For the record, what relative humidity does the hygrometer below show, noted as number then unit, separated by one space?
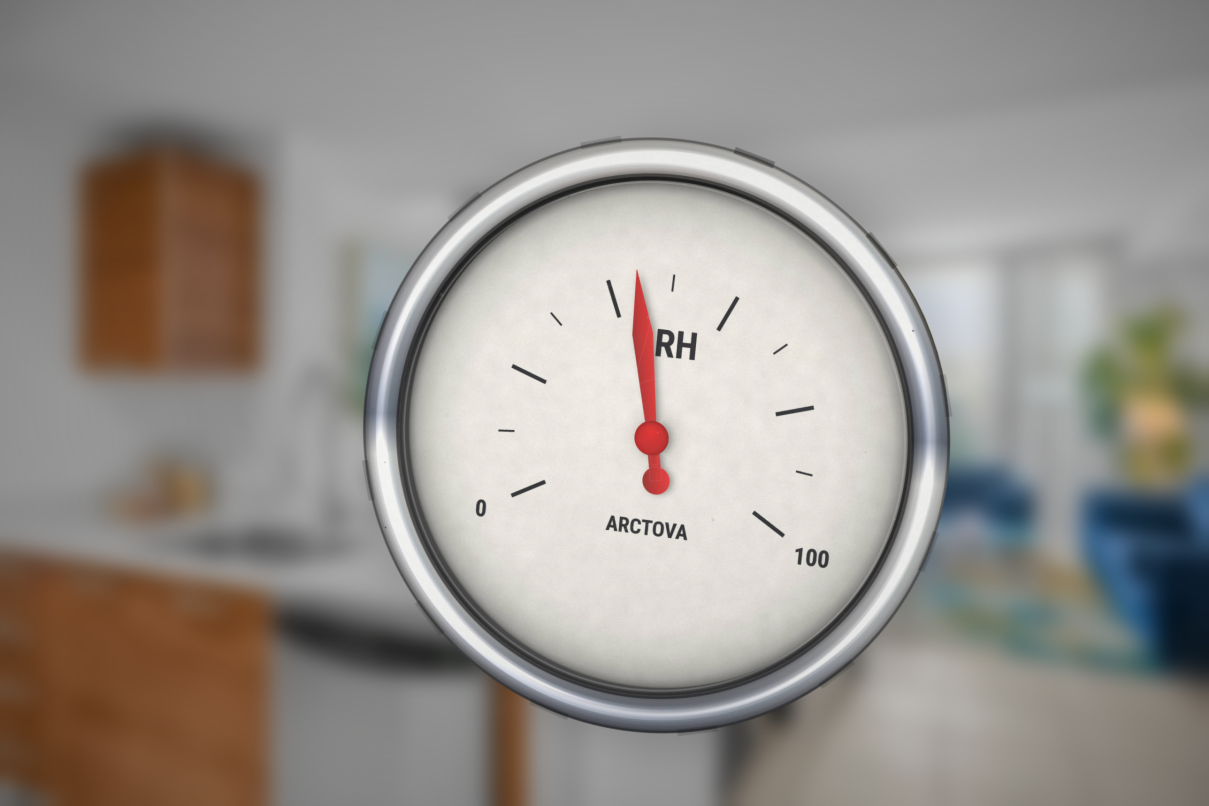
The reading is 45 %
